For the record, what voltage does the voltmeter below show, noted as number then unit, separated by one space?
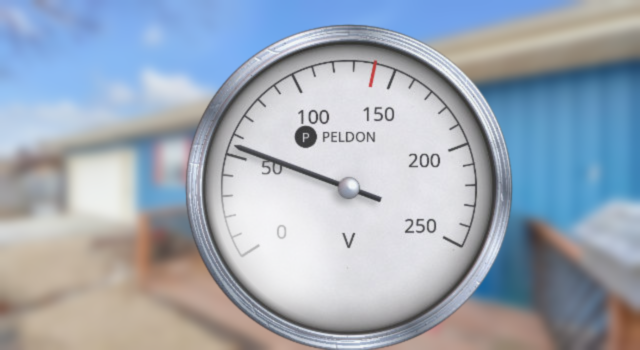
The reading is 55 V
